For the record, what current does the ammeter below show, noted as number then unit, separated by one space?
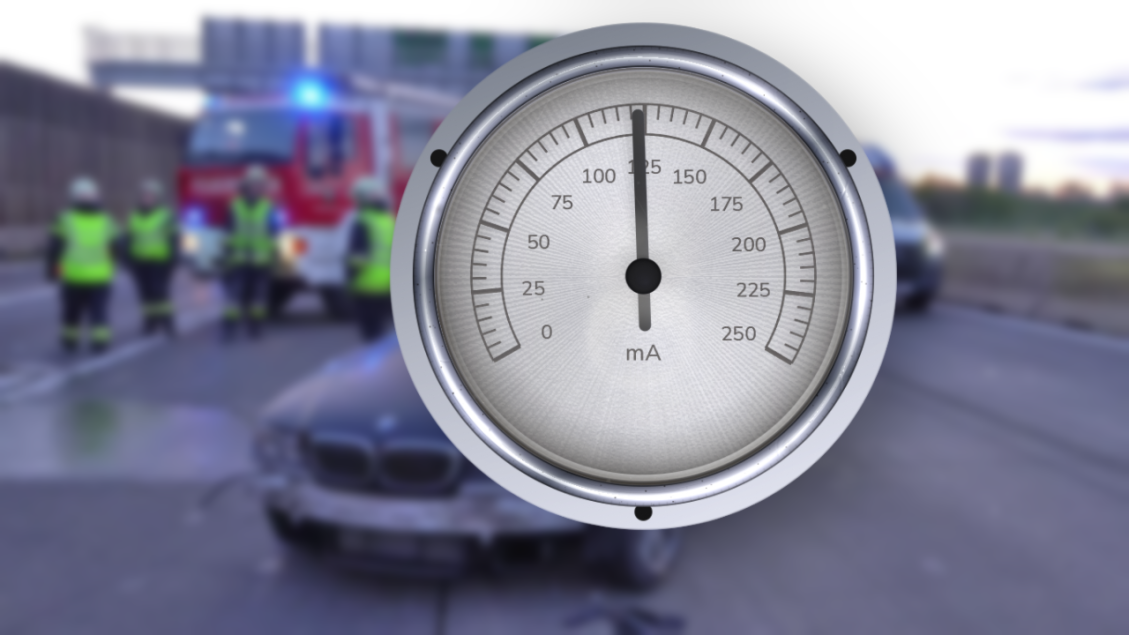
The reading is 122.5 mA
